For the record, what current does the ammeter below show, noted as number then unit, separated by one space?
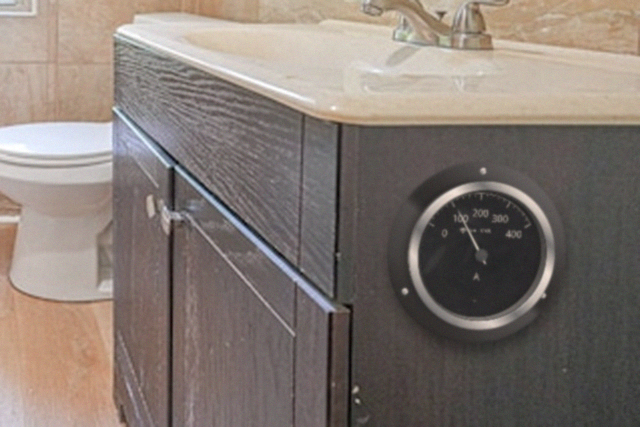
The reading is 100 A
